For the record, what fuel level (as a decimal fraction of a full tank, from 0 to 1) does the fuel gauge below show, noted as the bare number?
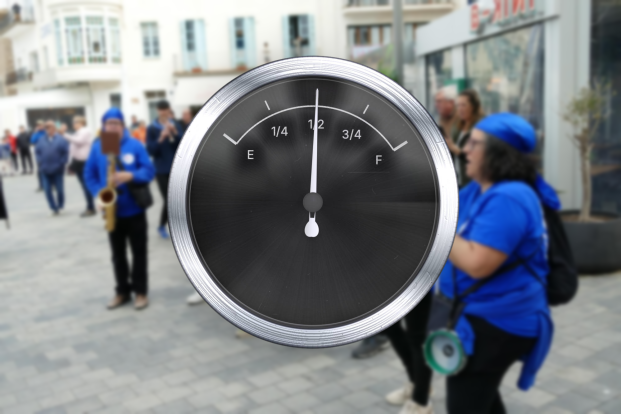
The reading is 0.5
